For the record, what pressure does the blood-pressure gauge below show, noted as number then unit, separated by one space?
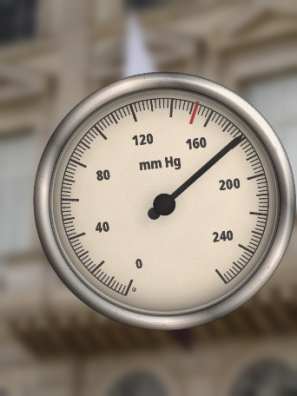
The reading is 178 mmHg
